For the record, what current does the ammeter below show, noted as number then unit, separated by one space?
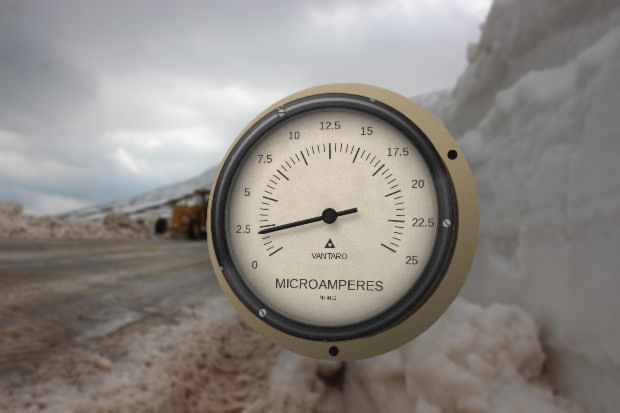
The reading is 2 µA
